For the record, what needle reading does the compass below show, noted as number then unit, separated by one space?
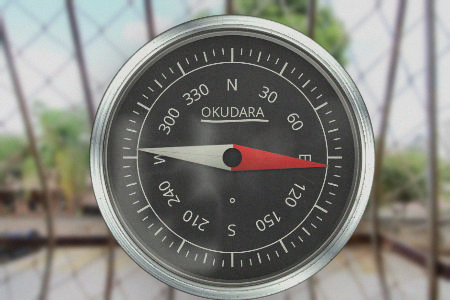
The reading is 95 °
